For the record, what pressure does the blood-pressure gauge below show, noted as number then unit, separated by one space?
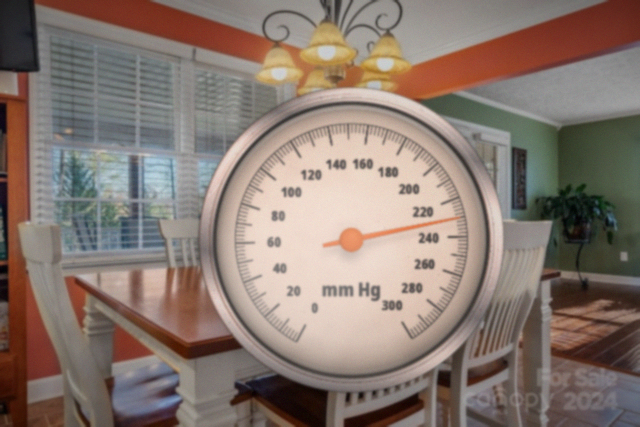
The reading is 230 mmHg
